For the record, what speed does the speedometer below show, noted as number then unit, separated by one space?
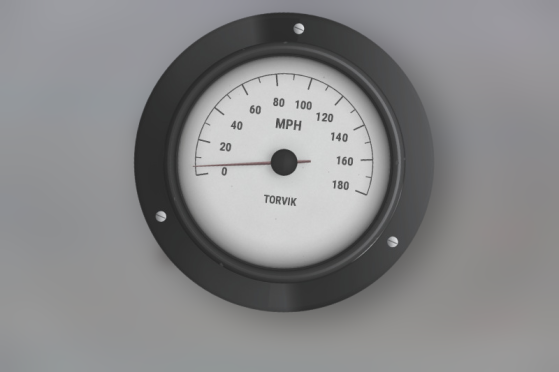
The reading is 5 mph
